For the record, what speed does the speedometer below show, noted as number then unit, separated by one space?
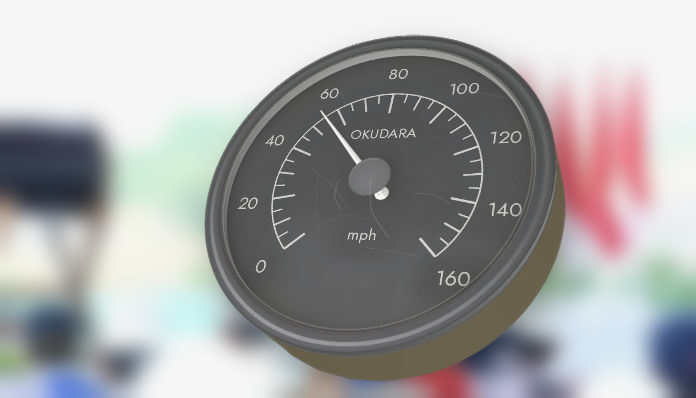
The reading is 55 mph
